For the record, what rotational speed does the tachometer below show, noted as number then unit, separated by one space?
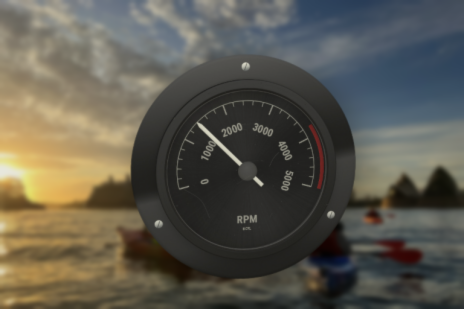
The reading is 1400 rpm
